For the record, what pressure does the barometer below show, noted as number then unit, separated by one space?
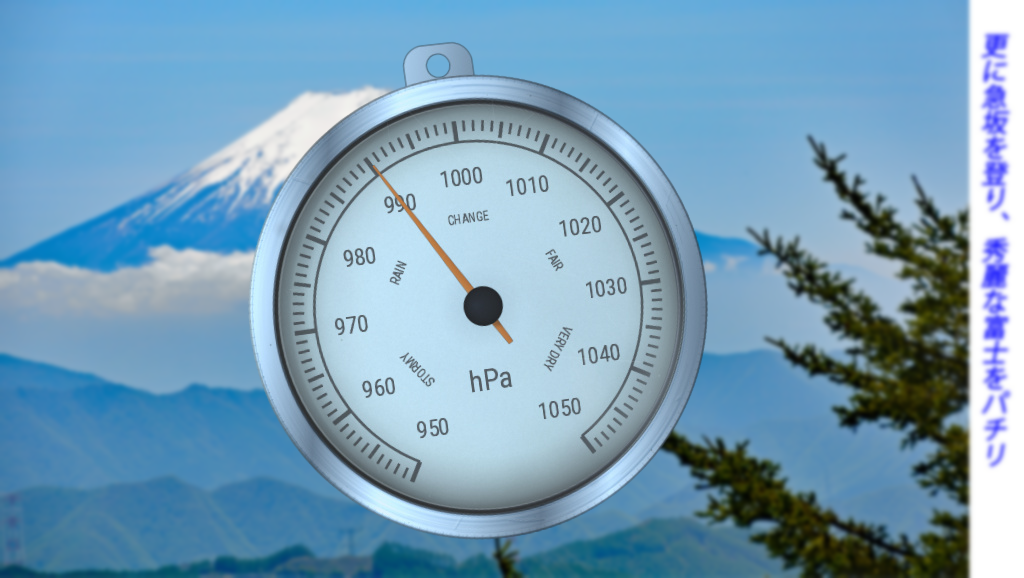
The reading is 990 hPa
